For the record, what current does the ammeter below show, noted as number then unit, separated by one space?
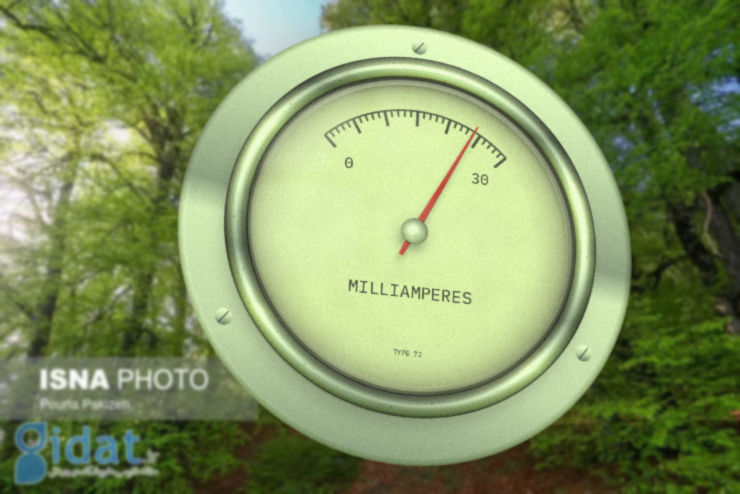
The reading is 24 mA
